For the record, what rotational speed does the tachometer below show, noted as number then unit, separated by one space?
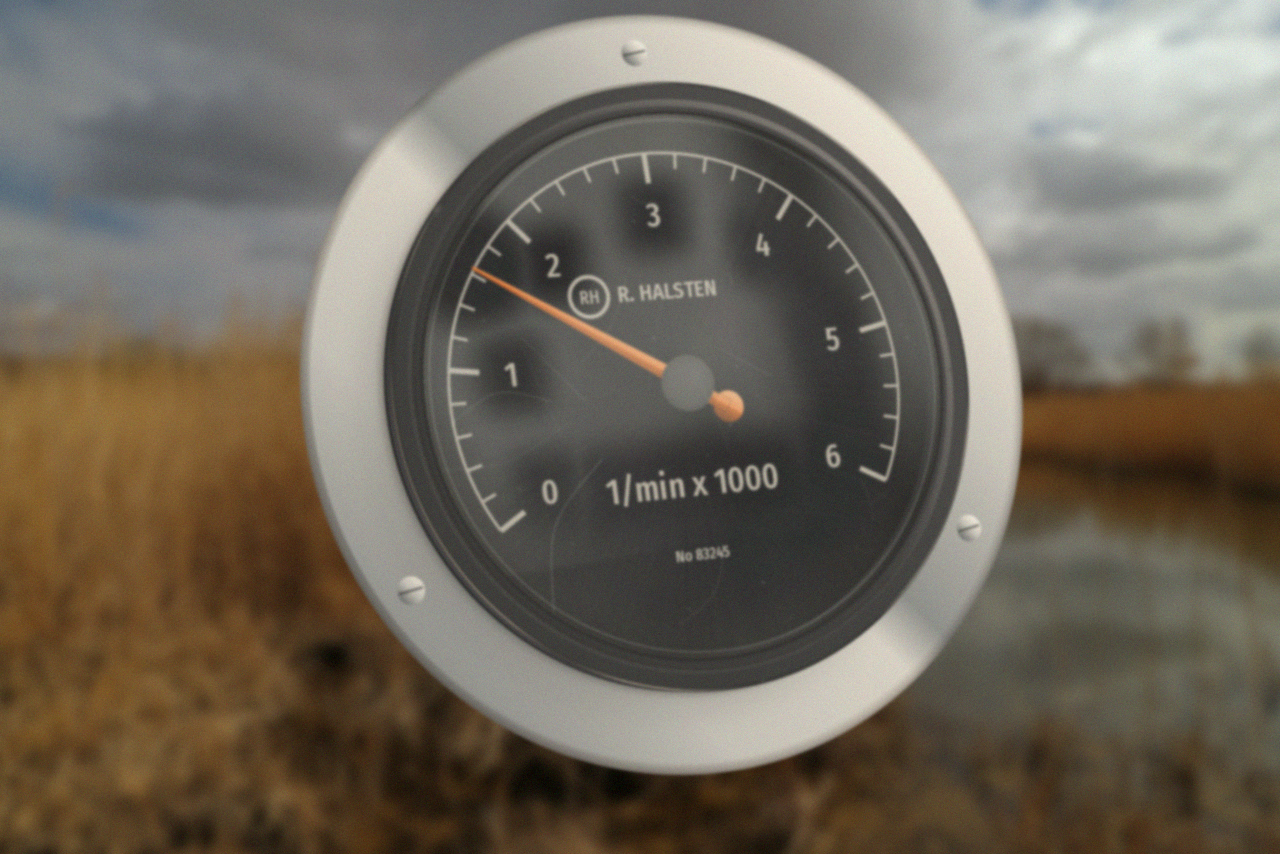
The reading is 1600 rpm
